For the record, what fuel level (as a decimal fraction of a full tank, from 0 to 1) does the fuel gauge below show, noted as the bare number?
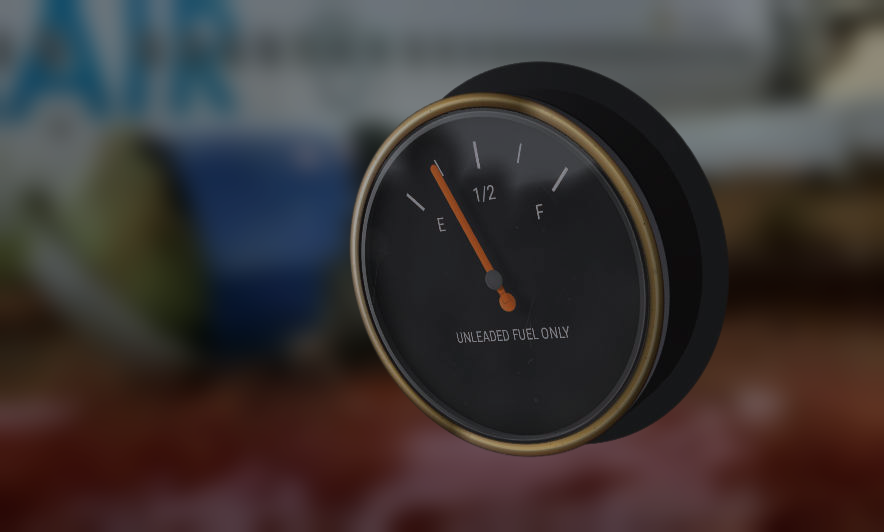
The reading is 0.25
